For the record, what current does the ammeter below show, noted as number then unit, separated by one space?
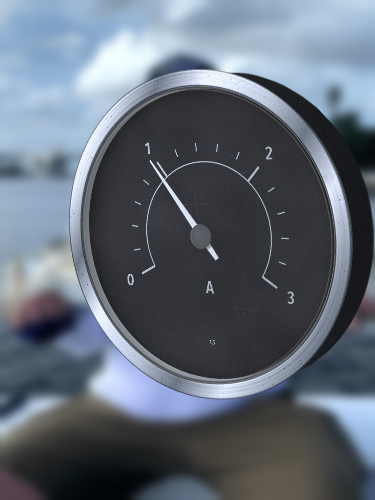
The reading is 1 A
